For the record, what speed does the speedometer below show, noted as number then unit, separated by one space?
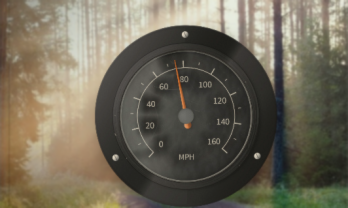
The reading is 75 mph
